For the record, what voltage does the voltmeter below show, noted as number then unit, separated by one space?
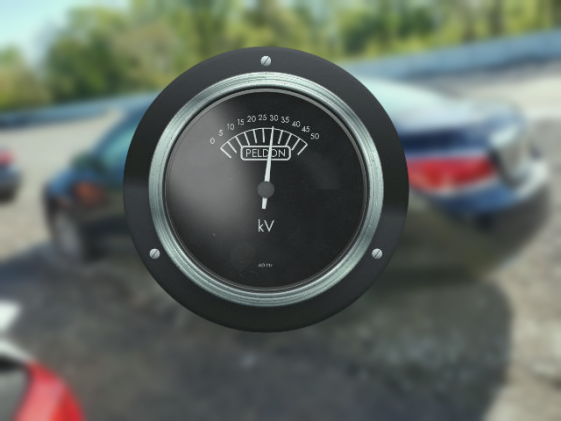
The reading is 30 kV
